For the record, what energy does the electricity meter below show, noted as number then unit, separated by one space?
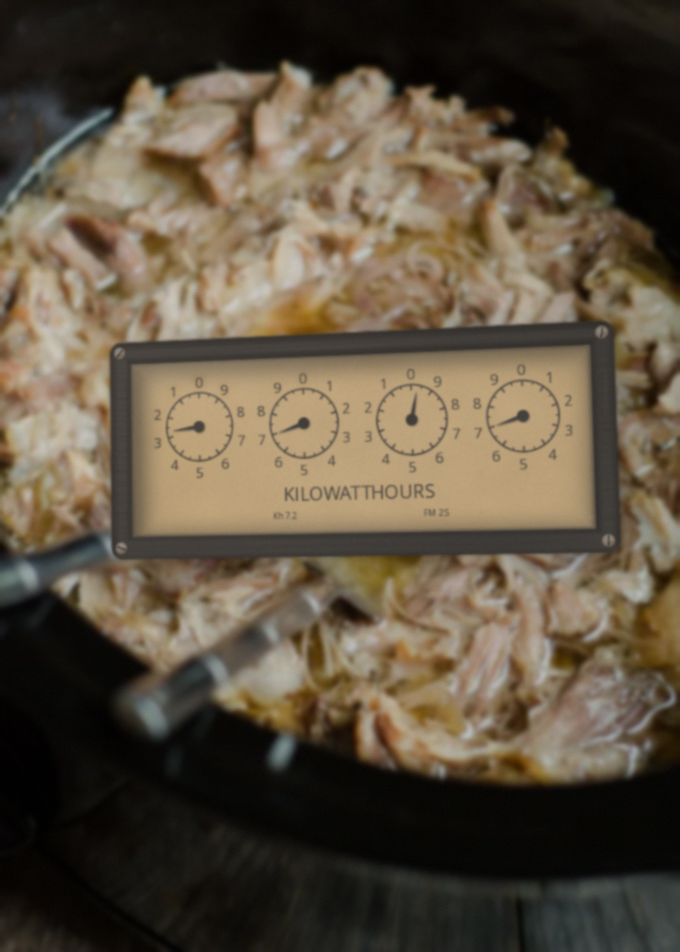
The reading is 2697 kWh
